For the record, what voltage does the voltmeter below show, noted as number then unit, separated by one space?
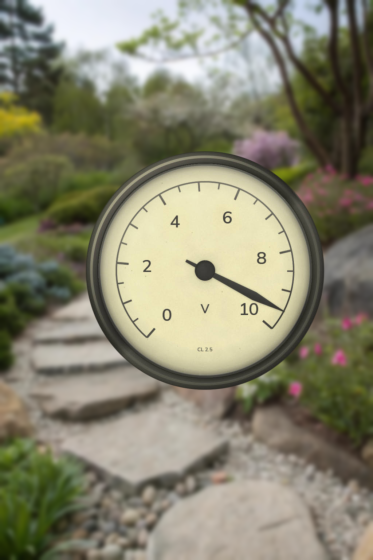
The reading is 9.5 V
